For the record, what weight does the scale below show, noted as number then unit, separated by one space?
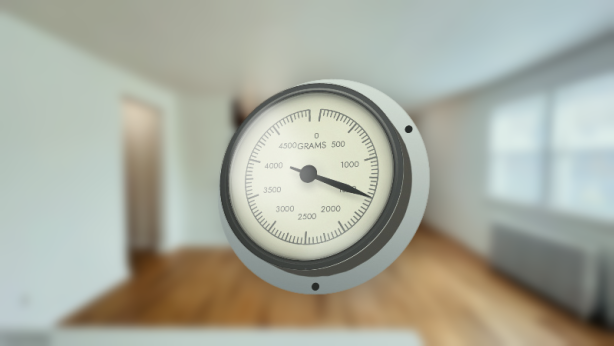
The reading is 1500 g
